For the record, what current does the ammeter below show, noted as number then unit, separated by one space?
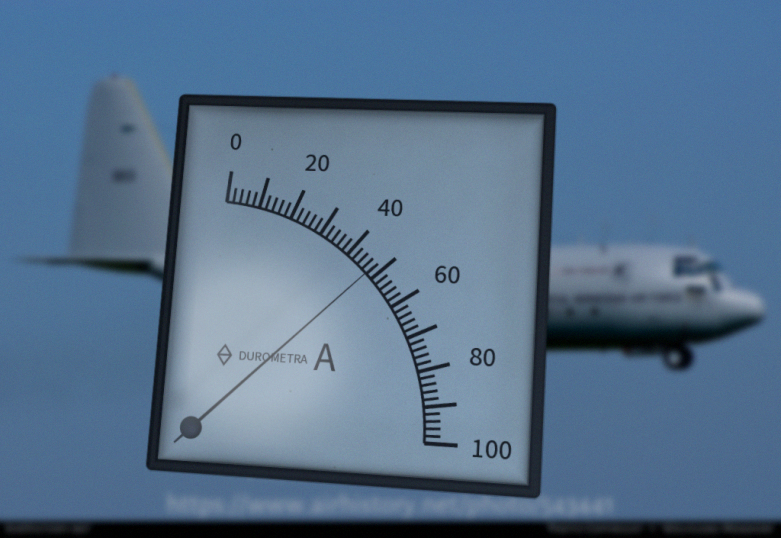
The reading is 48 A
